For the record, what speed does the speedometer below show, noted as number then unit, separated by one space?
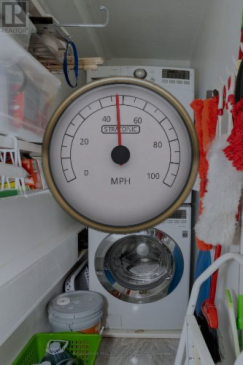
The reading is 47.5 mph
